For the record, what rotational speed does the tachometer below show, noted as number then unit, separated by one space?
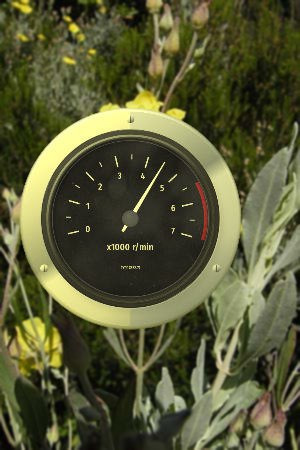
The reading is 4500 rpm
